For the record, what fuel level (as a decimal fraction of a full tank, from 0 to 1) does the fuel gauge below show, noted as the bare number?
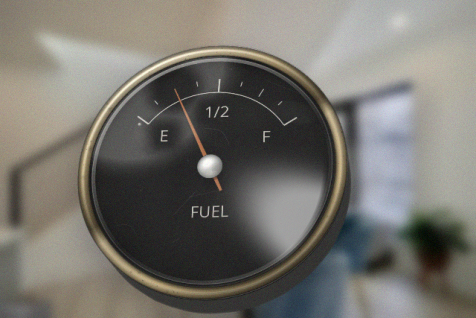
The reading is 0.25
